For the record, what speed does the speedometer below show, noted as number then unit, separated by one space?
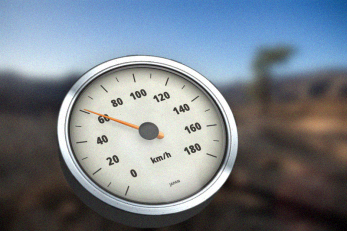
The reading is 60 km/h
